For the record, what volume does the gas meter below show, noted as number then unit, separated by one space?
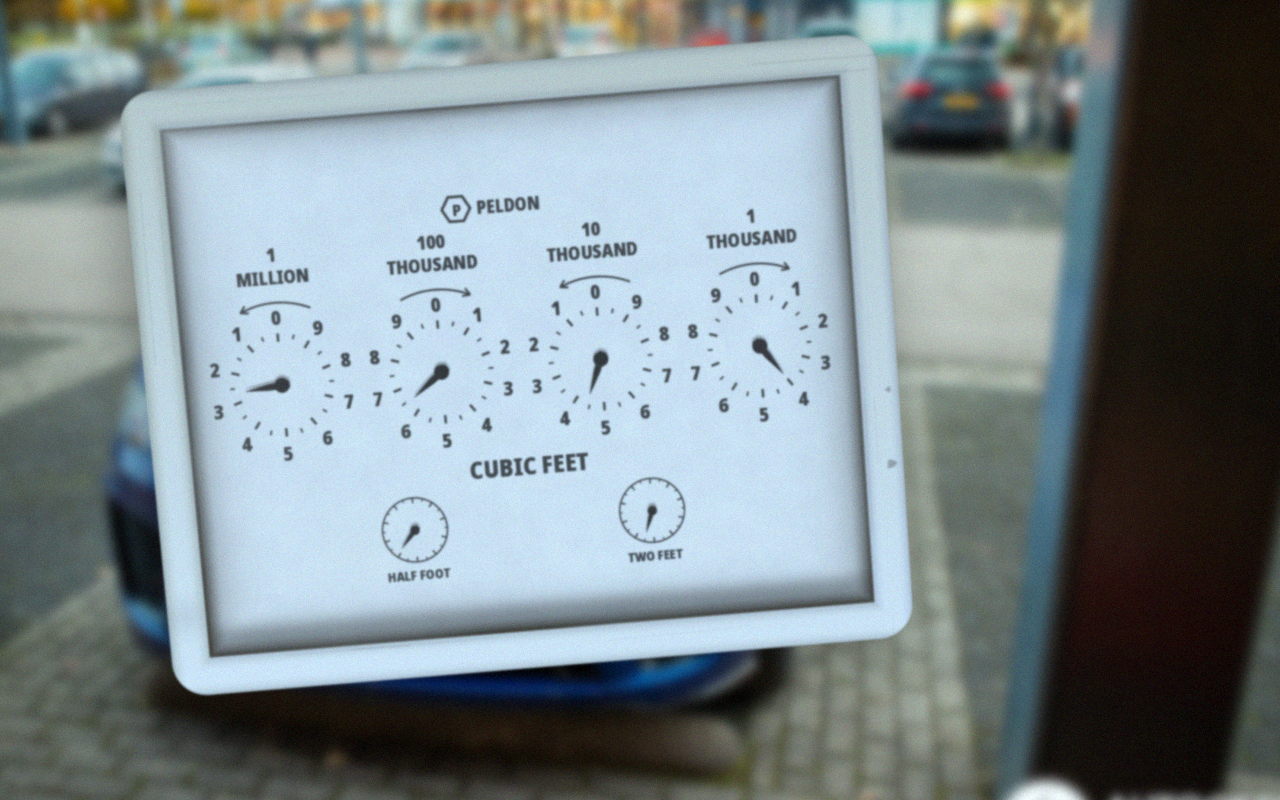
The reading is 264400 ft³
